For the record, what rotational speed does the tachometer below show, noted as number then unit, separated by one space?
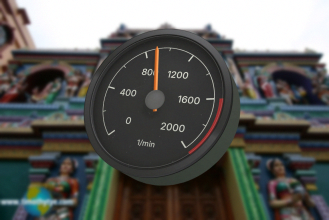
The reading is 900 rpm
